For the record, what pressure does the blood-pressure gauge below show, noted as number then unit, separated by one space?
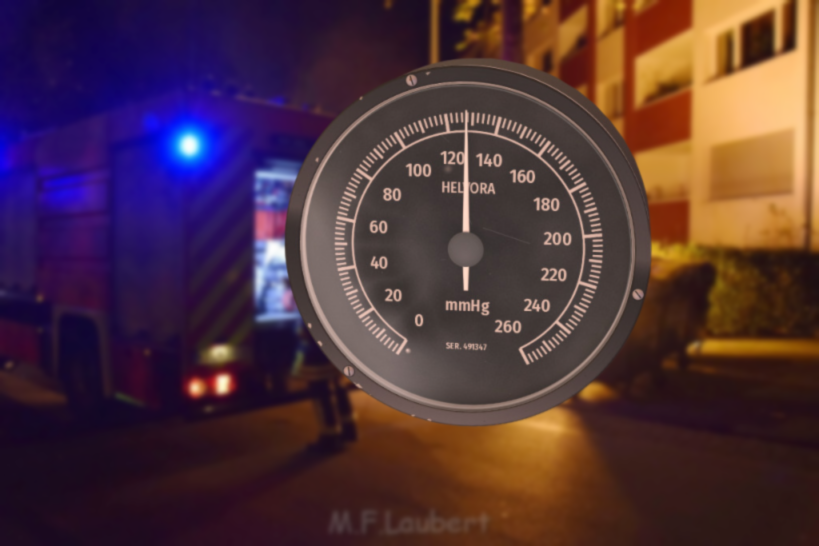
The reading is 128 mmHg
